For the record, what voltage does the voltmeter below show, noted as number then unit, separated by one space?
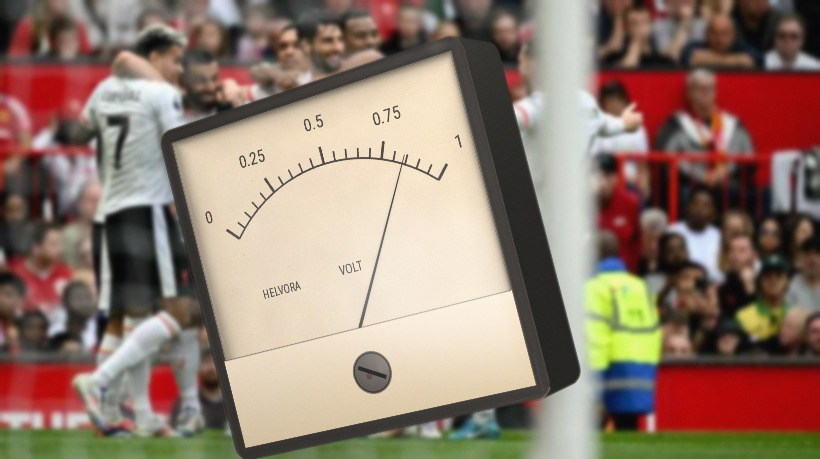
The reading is 0.85 V
